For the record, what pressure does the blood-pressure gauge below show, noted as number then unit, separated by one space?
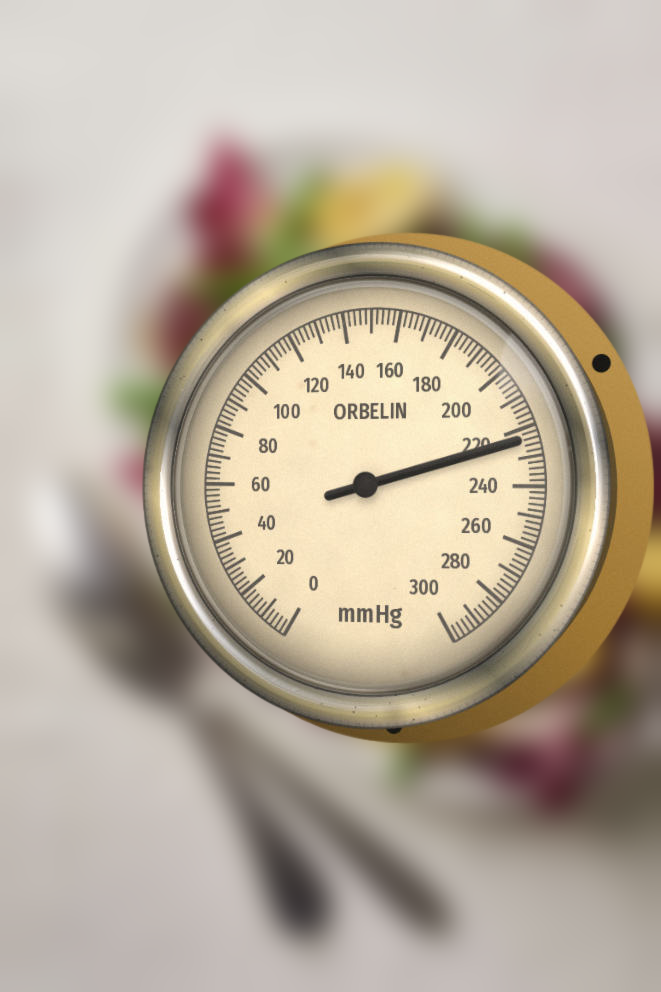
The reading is 224 mmHg
